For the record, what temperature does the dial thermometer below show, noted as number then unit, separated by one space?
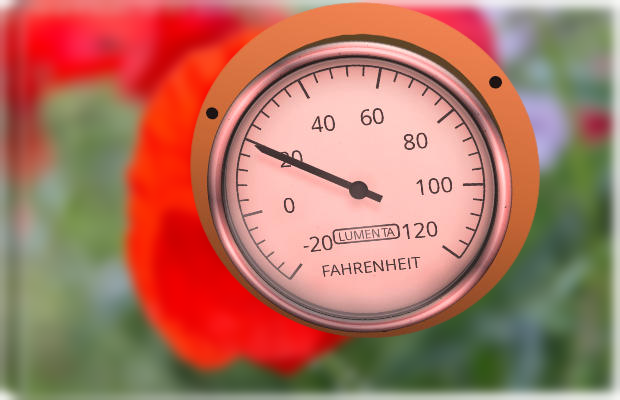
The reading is 20 °F
